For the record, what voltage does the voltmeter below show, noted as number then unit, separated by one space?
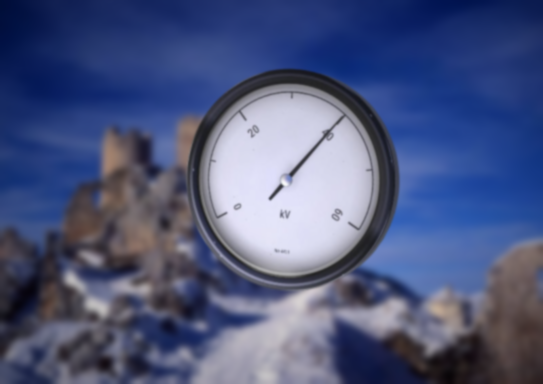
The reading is 40 kV
